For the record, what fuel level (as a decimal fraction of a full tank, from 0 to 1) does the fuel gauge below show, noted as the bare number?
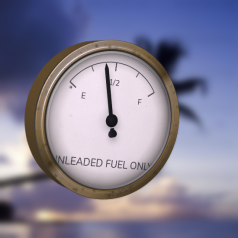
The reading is 0.375
